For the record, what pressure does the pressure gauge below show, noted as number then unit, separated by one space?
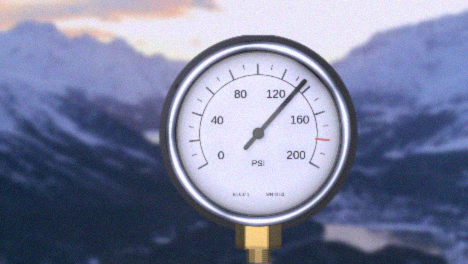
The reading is 135 psi
